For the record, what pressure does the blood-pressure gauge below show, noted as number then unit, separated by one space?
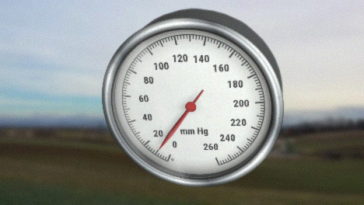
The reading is 10 mmHg
